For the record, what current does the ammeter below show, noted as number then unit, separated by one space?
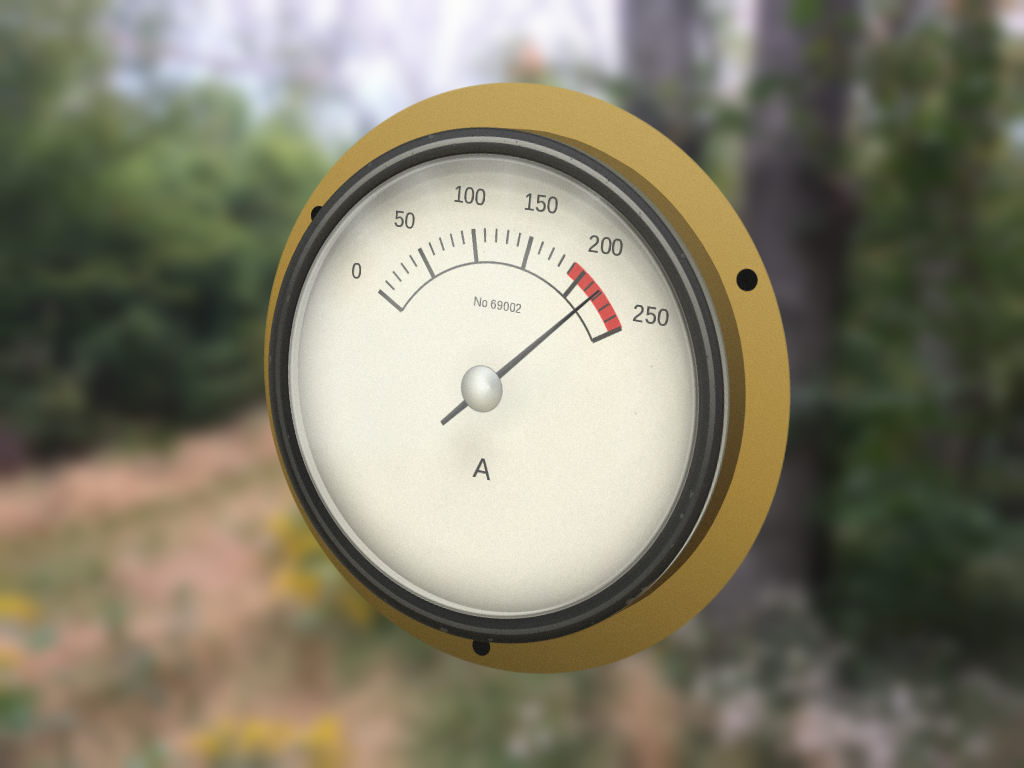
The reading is 220 A
